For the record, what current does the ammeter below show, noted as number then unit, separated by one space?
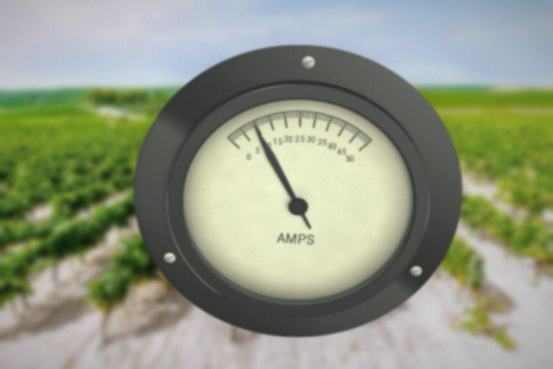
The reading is 10 A
